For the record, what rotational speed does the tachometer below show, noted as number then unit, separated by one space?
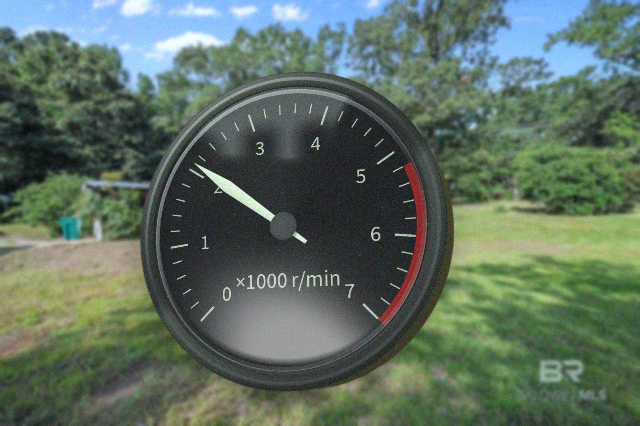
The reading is 2100 rpm
